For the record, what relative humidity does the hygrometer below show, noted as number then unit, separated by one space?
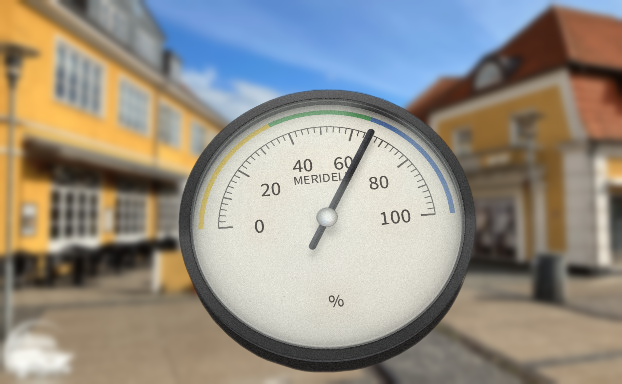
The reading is 66 %
